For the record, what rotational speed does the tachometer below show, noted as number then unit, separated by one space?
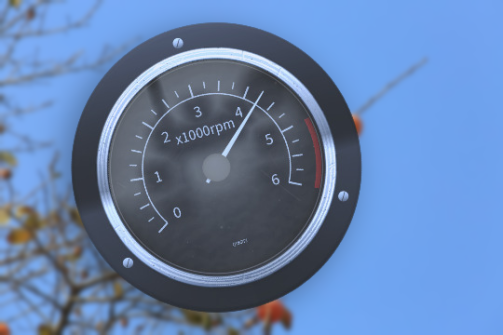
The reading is 4250 rpm
